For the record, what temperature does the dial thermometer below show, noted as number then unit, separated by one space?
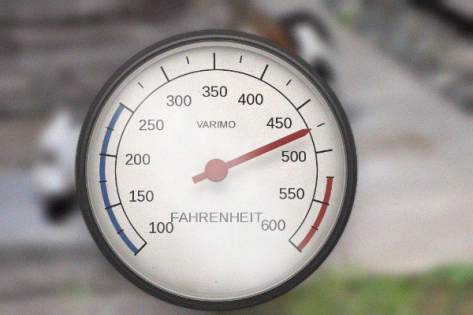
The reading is 475 °F
